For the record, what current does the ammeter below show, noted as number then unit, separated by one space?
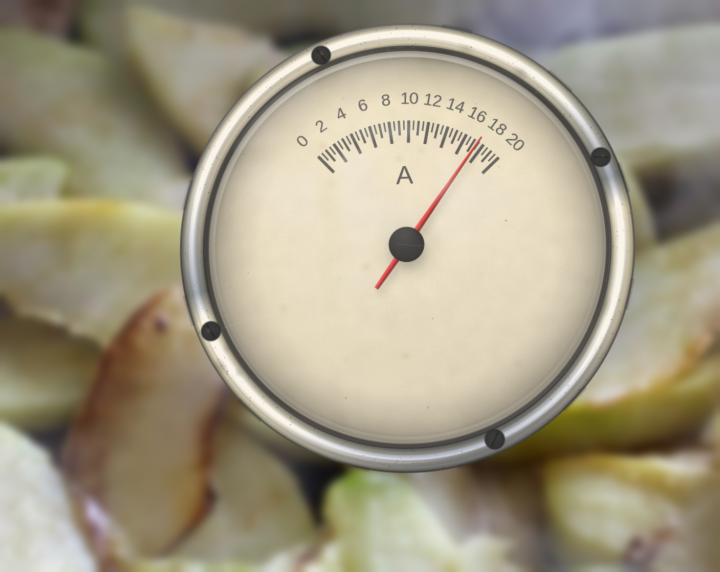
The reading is 17.5 A
